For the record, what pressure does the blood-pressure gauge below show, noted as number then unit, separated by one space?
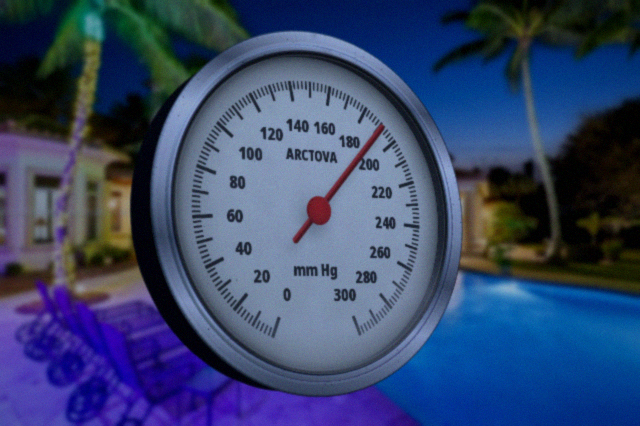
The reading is 190 mmHg
